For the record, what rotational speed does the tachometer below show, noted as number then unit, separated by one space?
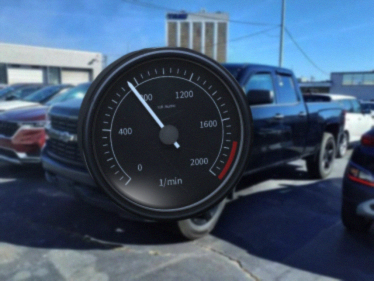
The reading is 750 rpm
